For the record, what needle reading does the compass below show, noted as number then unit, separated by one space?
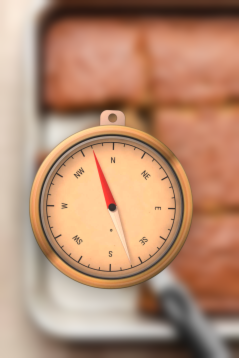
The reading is 340 °
